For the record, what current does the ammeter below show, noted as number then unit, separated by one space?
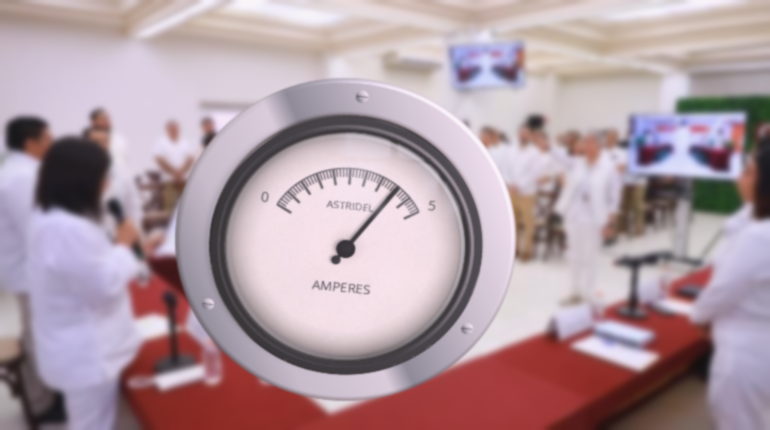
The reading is 4 A
